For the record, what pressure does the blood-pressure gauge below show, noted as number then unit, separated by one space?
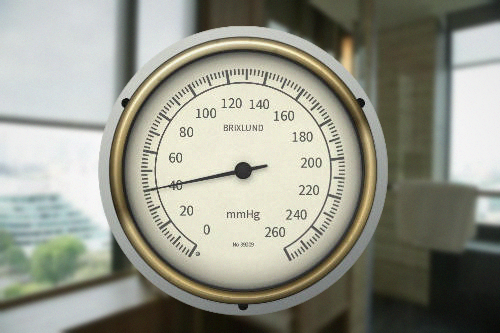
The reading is 40 mmHg
